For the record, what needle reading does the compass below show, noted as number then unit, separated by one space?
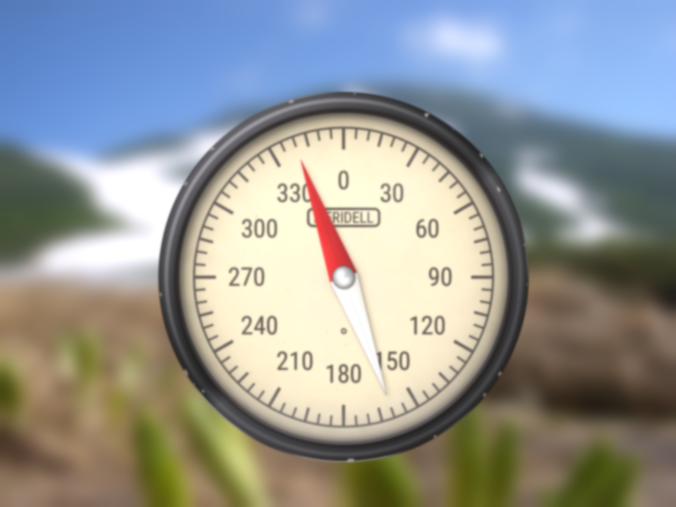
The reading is 340 °
